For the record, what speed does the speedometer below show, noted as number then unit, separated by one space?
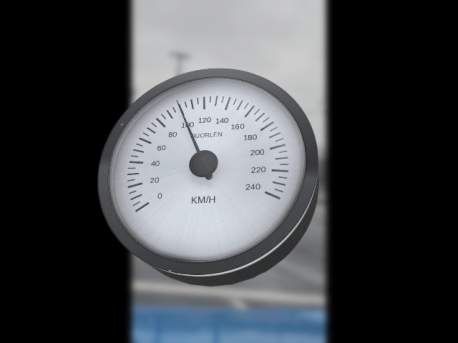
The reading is 100 km/h
